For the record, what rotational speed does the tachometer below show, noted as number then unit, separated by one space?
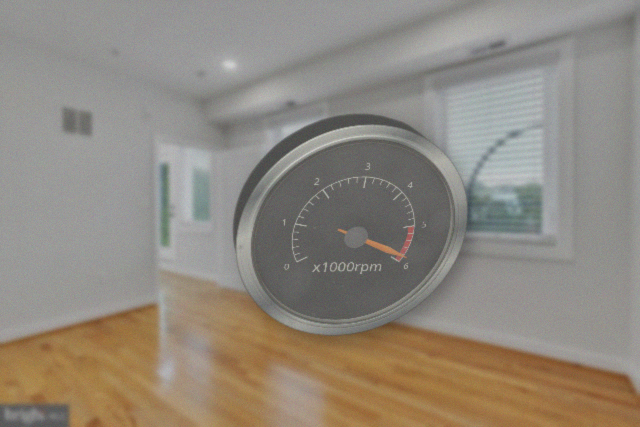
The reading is 5800 rpm
